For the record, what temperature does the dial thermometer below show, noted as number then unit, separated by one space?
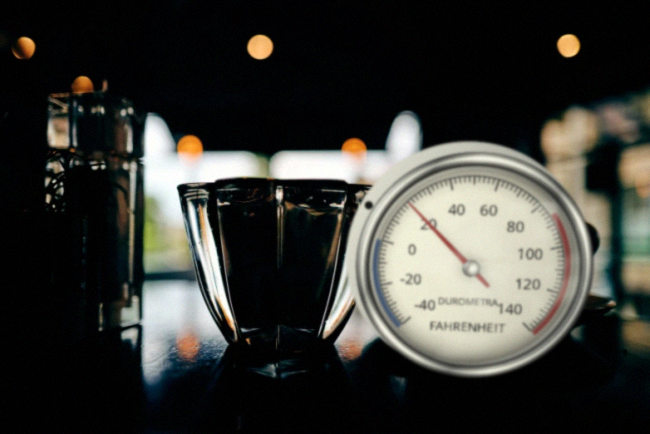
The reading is 20 °F
